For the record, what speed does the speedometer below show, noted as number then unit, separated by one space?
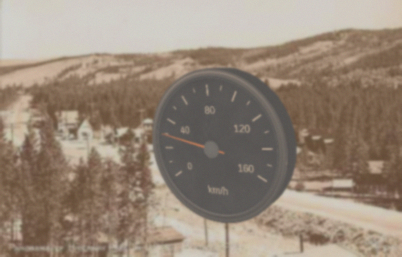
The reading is 30 km/h
